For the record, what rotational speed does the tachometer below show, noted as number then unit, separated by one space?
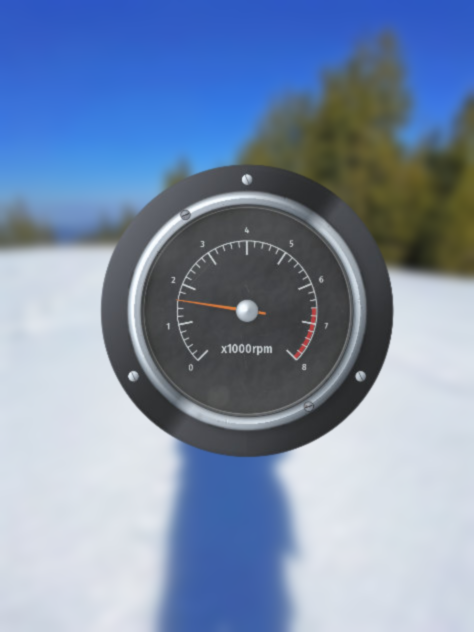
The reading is 1600 rpm
